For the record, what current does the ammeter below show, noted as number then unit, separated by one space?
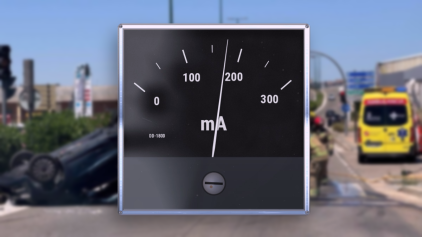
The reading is 175 mA
